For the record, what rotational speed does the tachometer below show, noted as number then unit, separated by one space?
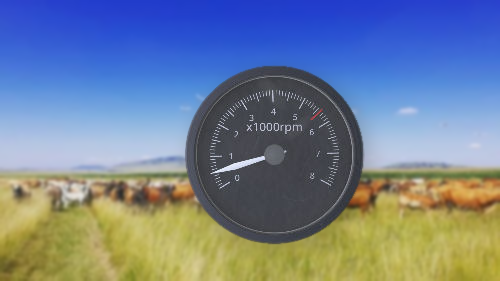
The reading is 500 rpm
